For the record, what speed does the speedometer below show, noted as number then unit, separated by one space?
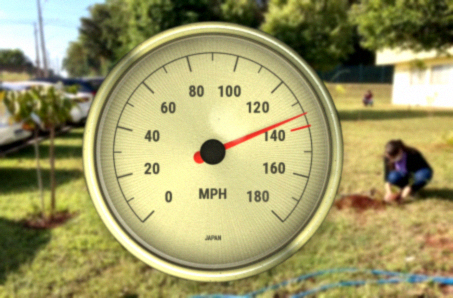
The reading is 135 mph
